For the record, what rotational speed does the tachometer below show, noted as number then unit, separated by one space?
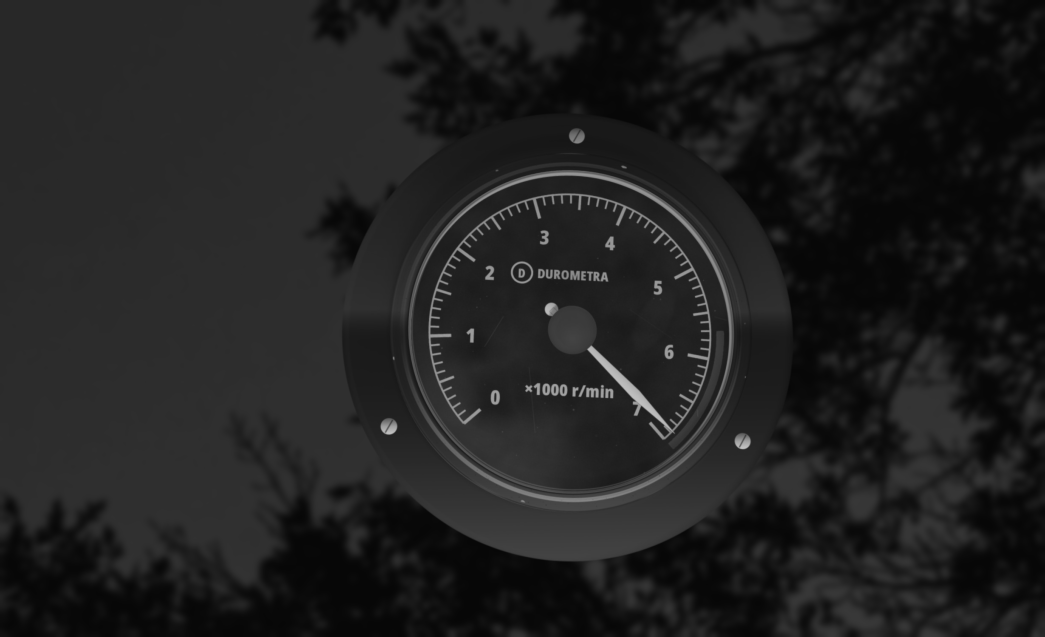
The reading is 6900 rpm
